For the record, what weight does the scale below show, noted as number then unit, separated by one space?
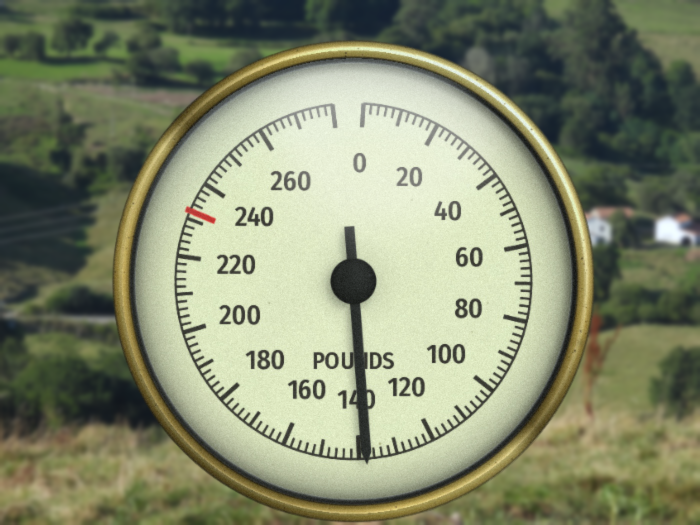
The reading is 138 lb
